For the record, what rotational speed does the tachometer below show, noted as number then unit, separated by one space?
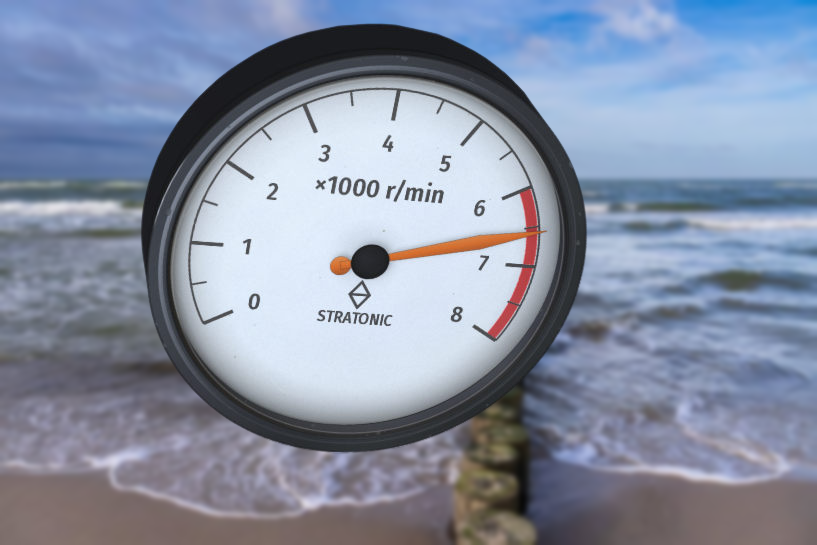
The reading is 6500 rpm
